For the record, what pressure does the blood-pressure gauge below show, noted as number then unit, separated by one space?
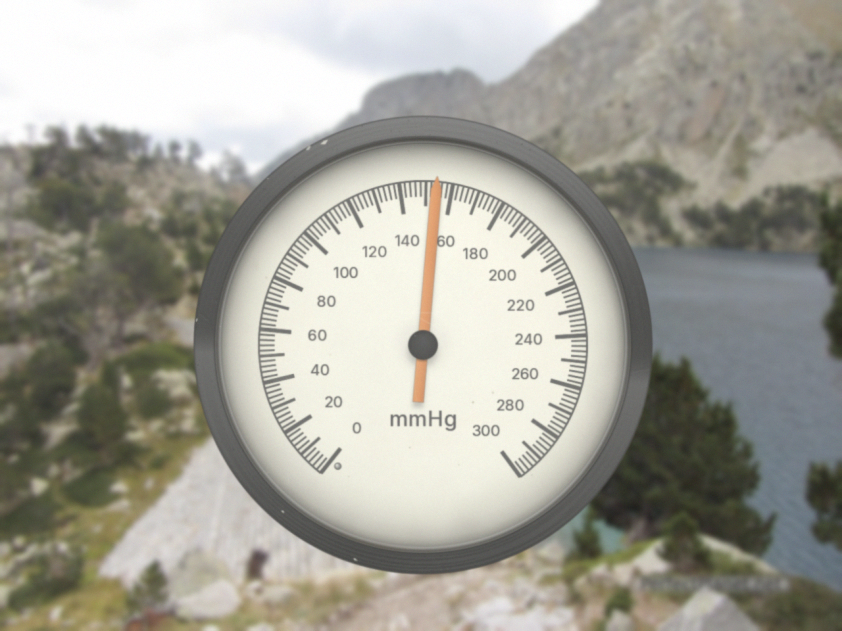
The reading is 154 mmHg
